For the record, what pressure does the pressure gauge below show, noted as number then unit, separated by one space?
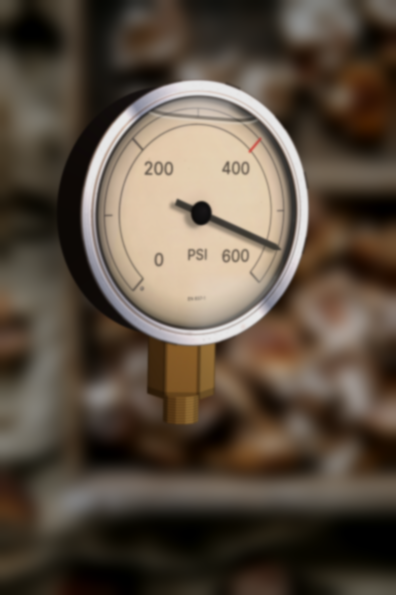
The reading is 550 psi
